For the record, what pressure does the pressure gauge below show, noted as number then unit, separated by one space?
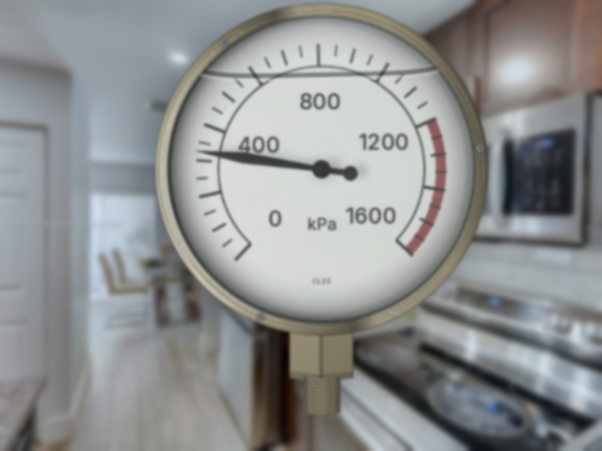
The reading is 325 kPa
